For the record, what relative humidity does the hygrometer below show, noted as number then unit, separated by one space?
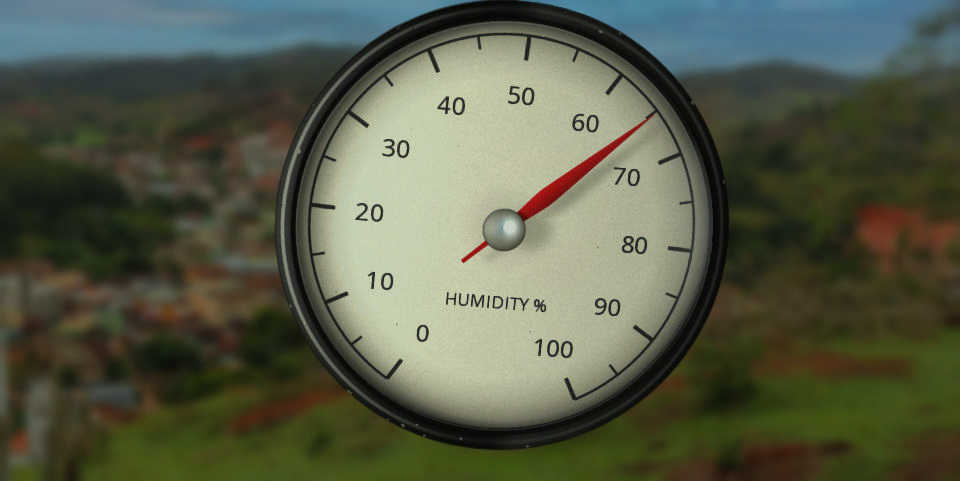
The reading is 65 %
